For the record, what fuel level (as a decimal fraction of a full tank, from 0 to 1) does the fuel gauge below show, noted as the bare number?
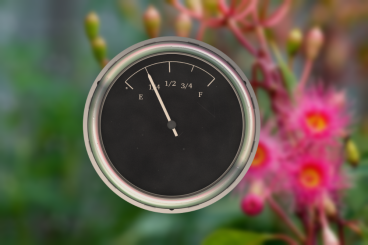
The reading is 0.25
